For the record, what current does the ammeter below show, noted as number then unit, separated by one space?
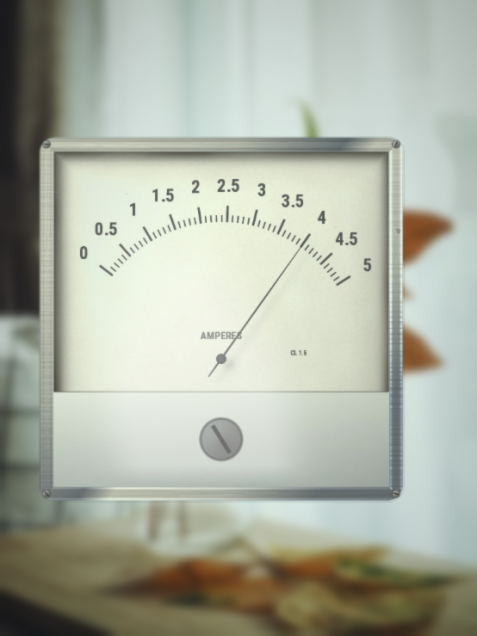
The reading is 4 A
